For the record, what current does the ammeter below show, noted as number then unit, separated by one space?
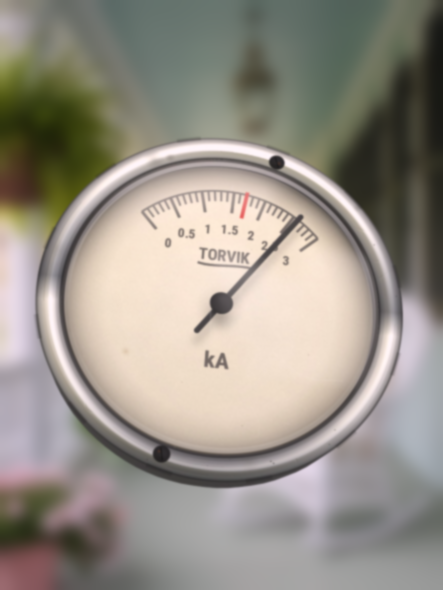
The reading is 2.6 kA
